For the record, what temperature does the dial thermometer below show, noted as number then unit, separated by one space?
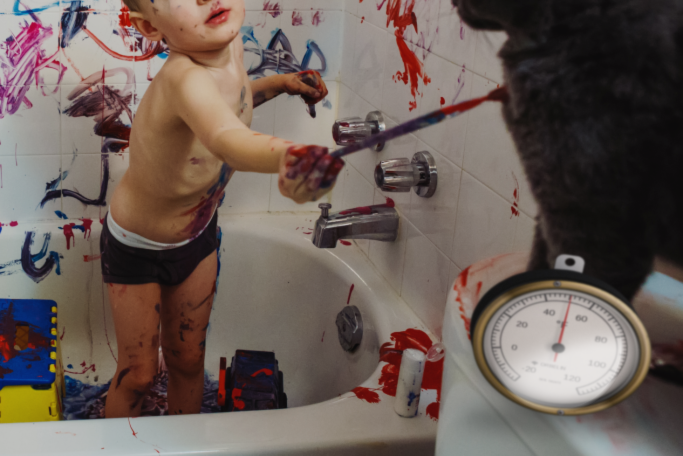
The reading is 50 °F
